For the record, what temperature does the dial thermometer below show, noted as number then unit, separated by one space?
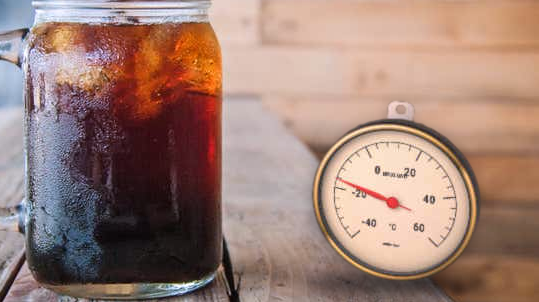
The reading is -16 °C
